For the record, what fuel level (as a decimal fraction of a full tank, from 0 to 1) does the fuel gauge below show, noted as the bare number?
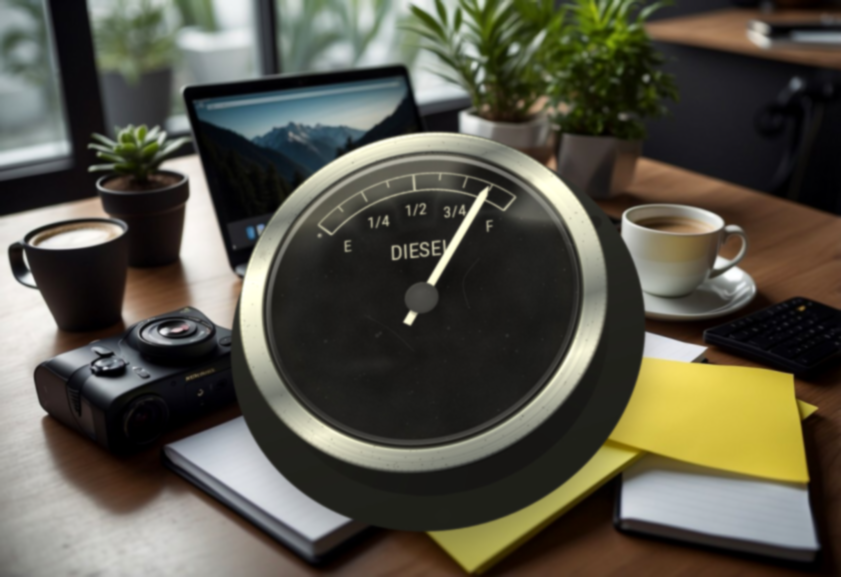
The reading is 0.875
